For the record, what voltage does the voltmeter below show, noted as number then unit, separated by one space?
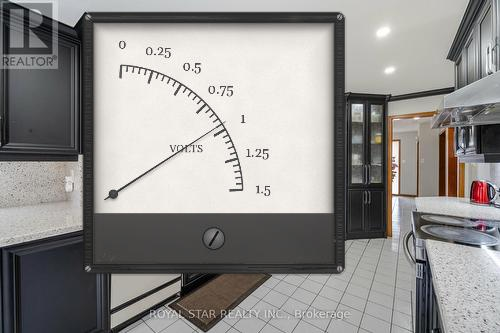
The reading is 0.95 V
